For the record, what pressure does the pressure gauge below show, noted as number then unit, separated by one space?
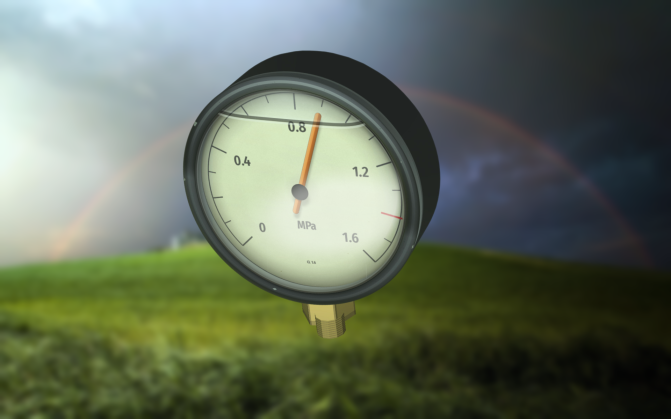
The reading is 0.9 MPa
